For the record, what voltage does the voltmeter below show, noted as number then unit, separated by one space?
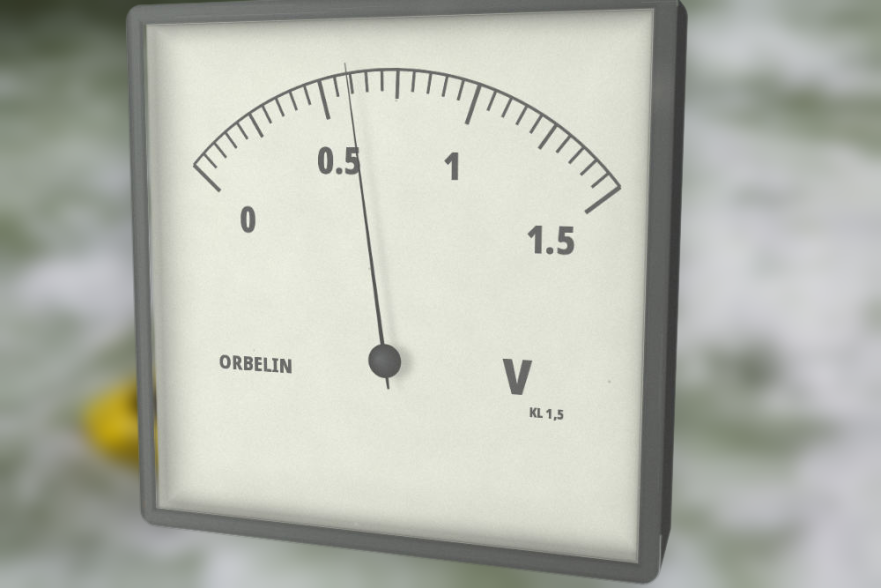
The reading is 0.6 V
